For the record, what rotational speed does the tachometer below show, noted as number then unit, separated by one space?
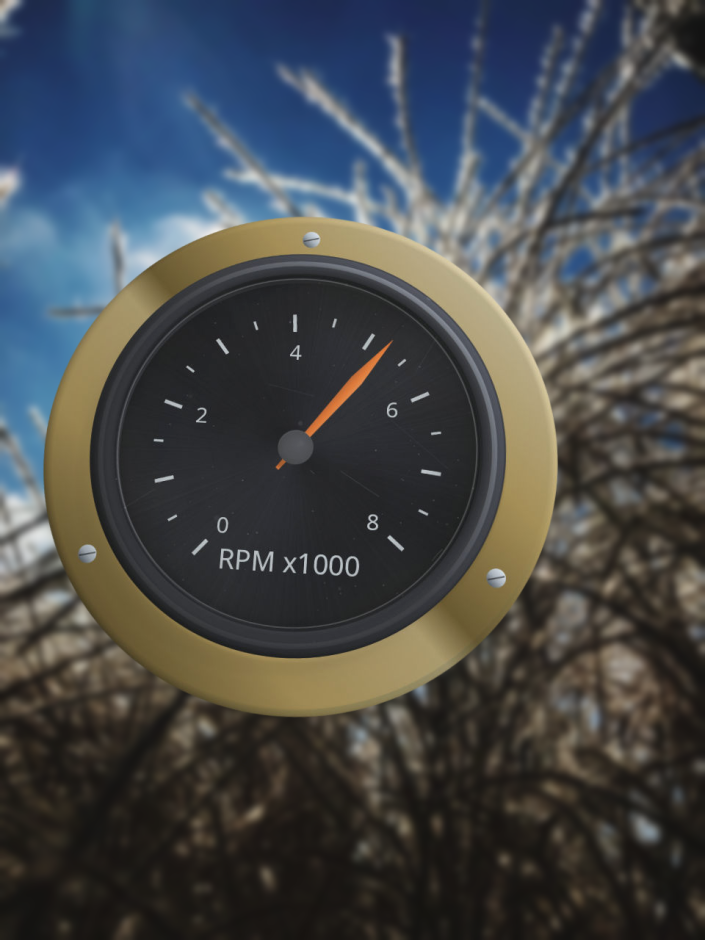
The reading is 5250 rpm
